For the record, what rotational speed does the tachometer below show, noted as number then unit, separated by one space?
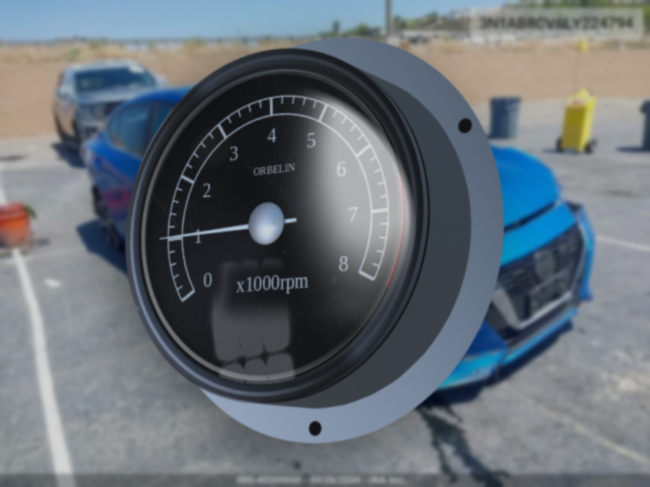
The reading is 1000 rpm
